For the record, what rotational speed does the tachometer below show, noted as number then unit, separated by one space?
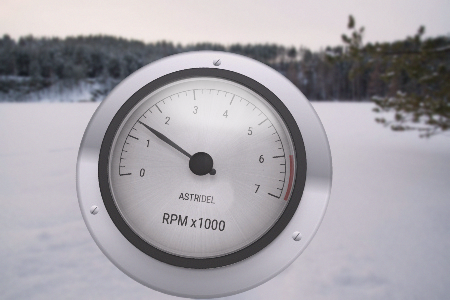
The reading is 1400 rpm
